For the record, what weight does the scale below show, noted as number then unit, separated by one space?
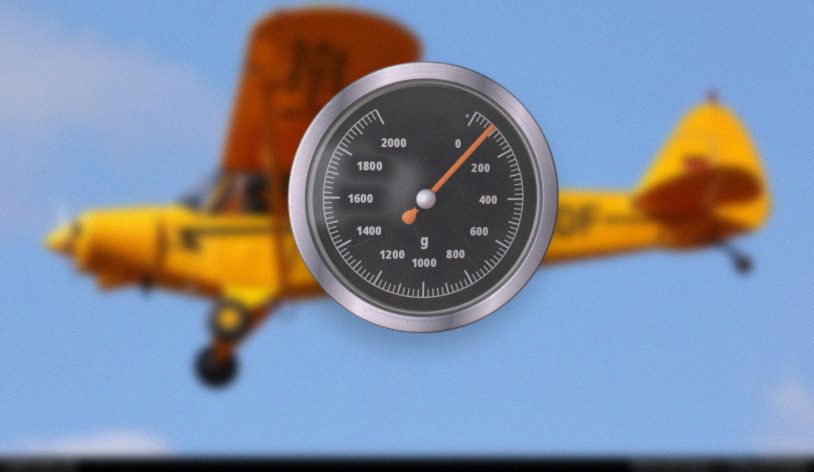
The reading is 80 g
